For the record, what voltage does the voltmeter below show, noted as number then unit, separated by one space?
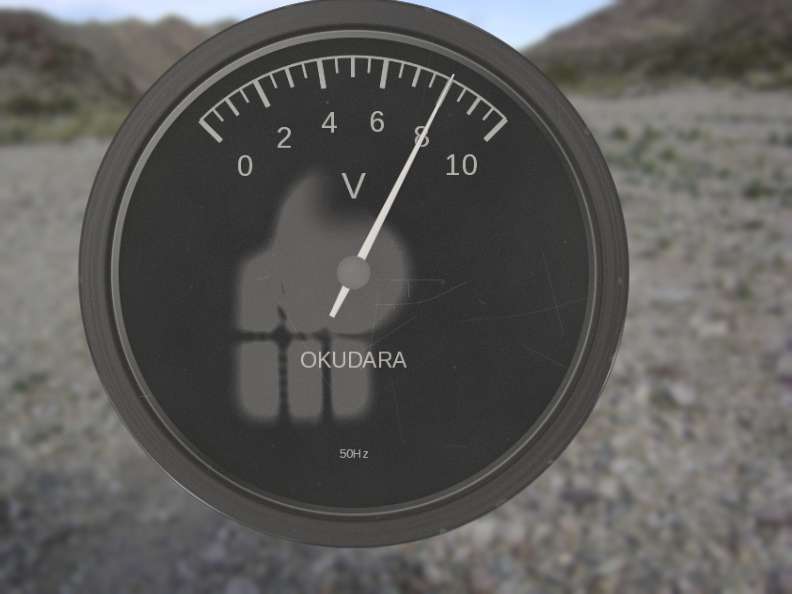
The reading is 8 V
